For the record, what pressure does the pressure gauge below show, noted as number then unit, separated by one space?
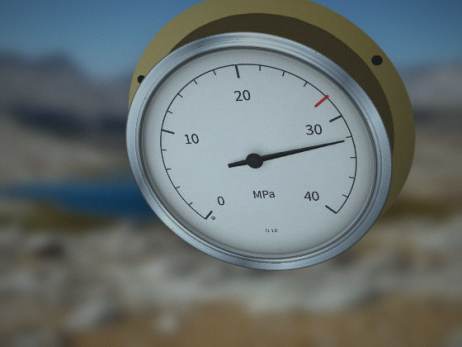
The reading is 32 MPa
